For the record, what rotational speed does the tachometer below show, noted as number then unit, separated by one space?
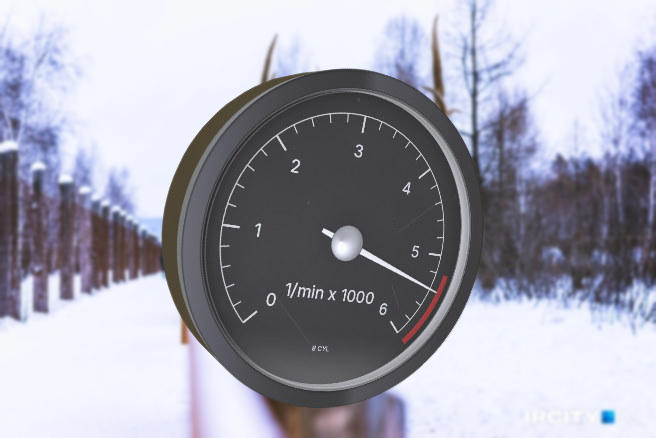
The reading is 5400 rpm
